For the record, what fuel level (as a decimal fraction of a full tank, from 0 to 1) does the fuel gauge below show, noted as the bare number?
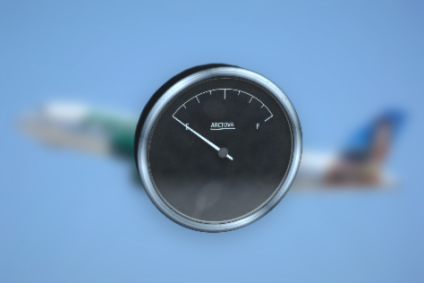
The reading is 0
